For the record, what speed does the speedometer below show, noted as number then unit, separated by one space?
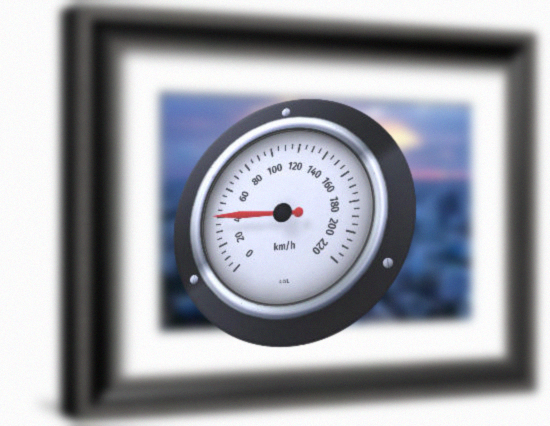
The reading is 40 km/h
